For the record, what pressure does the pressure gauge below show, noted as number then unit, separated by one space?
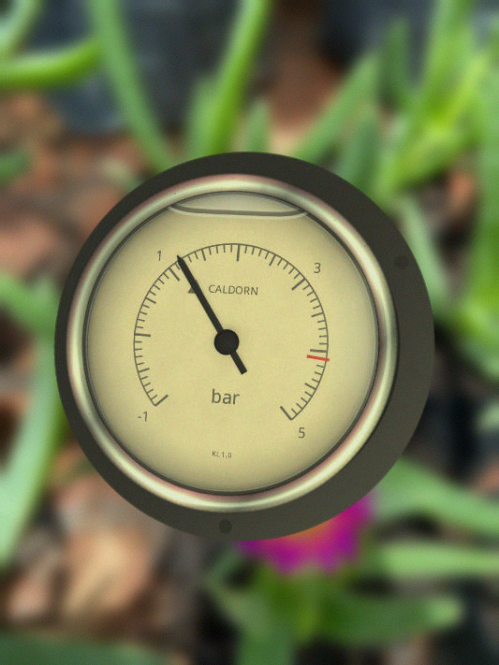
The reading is 1.2 bar
